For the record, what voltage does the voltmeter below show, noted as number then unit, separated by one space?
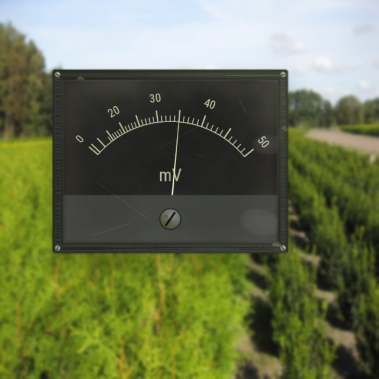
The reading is 35 mV
